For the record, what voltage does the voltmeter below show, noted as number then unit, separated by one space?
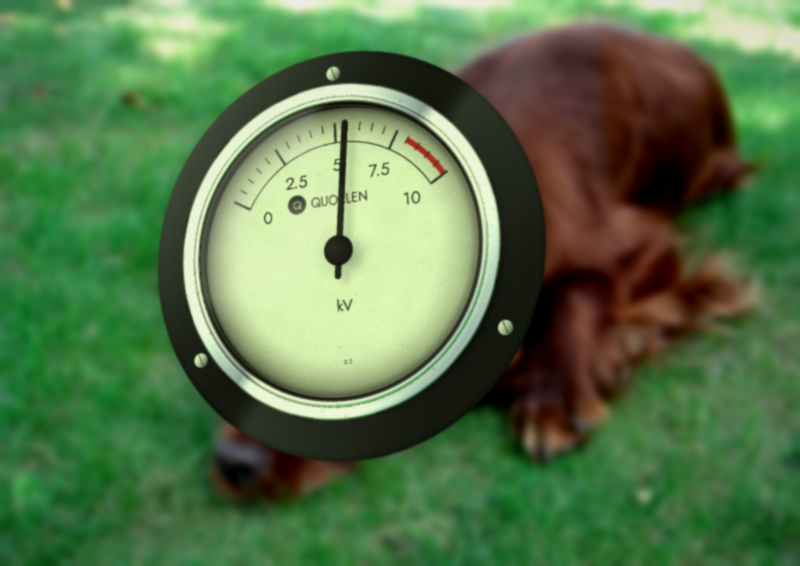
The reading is 5.5 kV
